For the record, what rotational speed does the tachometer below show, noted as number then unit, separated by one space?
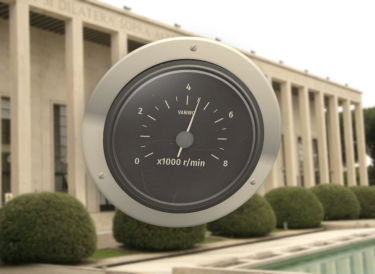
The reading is 4500 rpm
